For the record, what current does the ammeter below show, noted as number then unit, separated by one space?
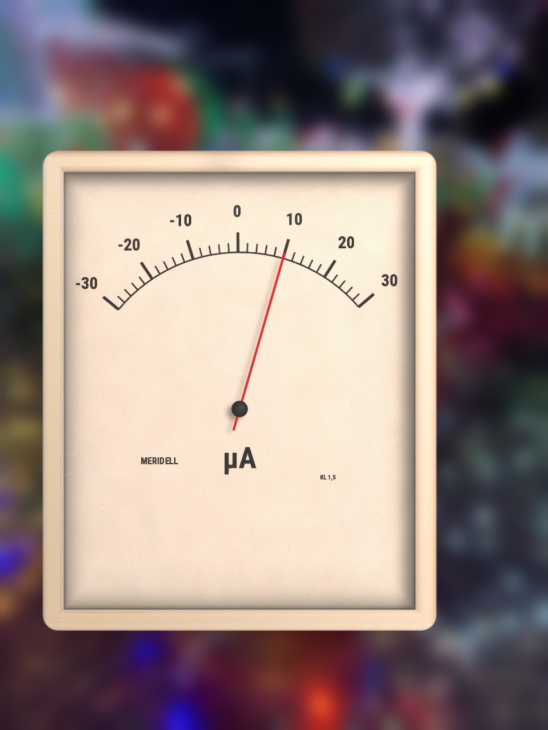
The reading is 10 µA
